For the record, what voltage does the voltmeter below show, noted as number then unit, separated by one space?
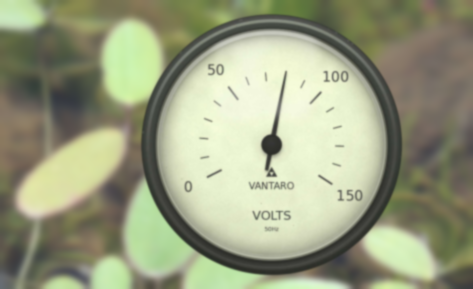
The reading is 80 V
